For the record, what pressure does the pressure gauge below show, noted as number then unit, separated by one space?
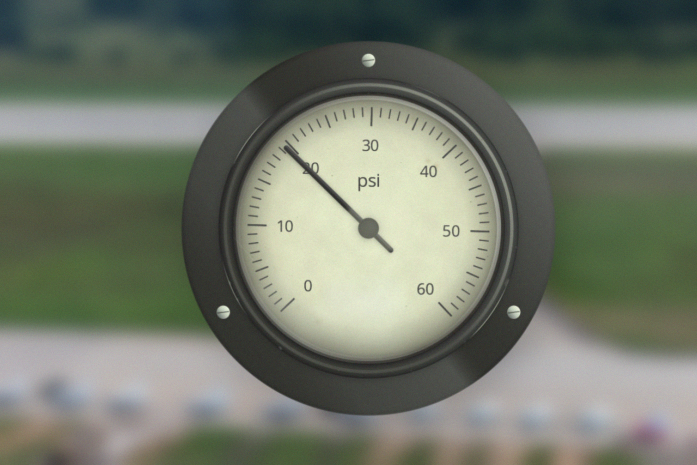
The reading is 19.5 psi
